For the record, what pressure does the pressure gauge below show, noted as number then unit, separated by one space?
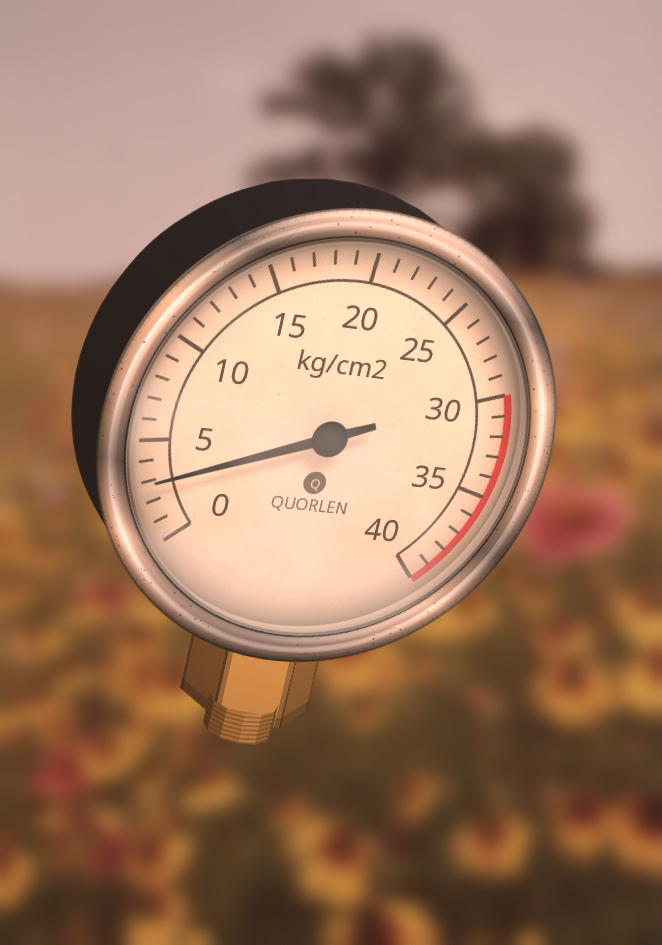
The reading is 3 kg/cm²
